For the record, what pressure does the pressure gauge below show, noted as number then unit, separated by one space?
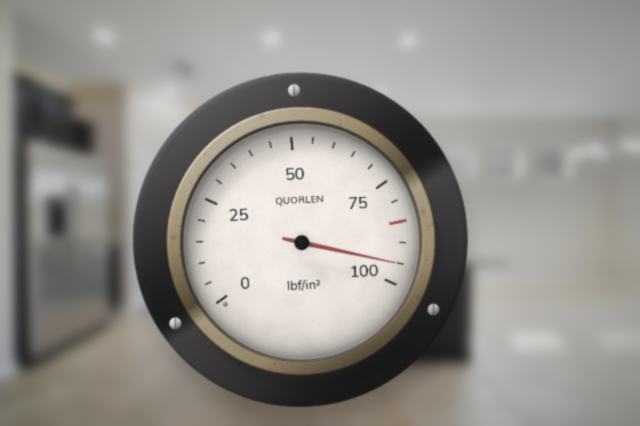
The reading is 95 psi
